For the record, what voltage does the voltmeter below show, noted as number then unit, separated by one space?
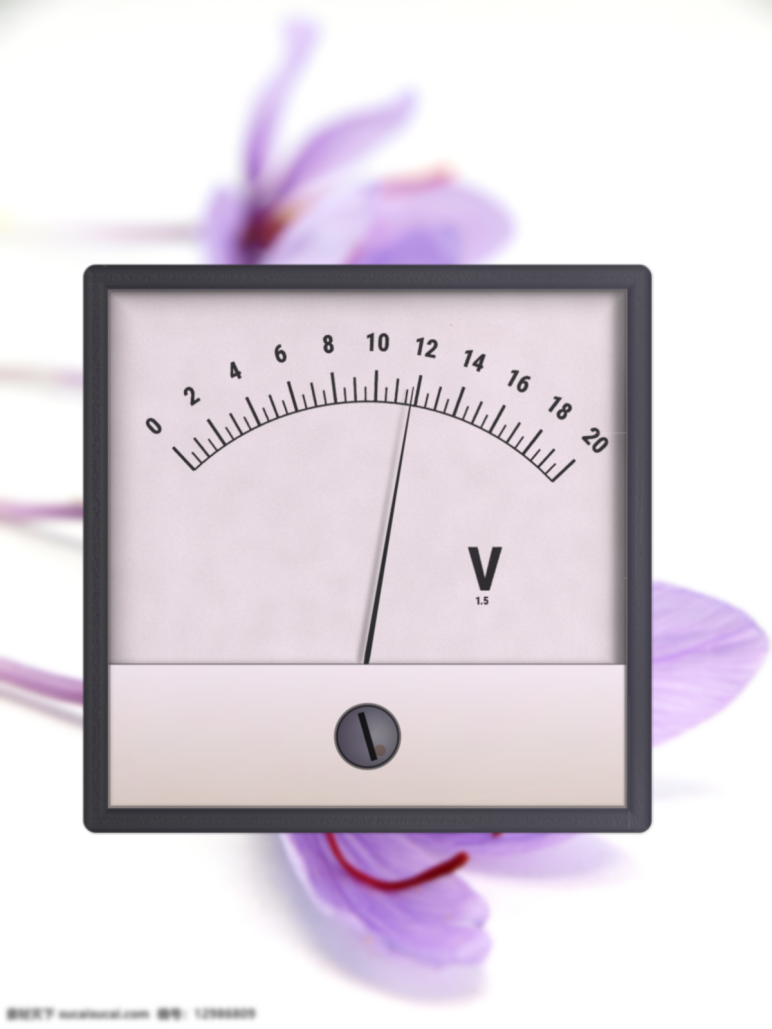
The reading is 11.75 V
